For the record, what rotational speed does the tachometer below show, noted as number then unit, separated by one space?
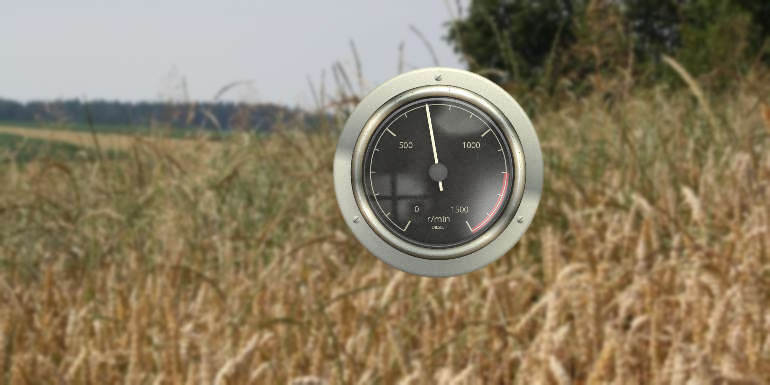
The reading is 700 rpm
